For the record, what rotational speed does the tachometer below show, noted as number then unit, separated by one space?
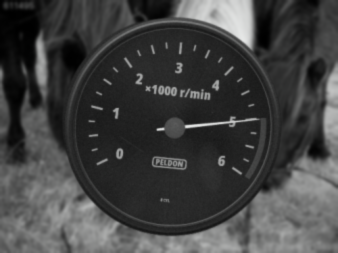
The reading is 5000 rpm
